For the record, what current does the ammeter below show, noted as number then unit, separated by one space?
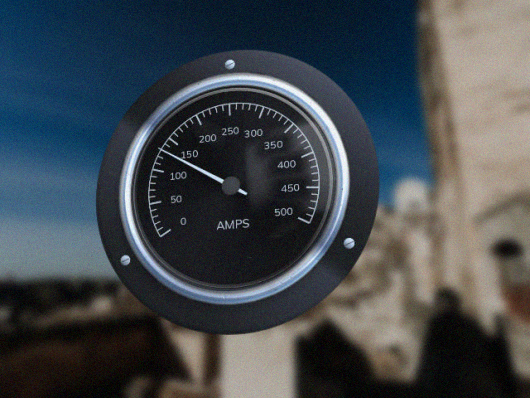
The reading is 130 A
